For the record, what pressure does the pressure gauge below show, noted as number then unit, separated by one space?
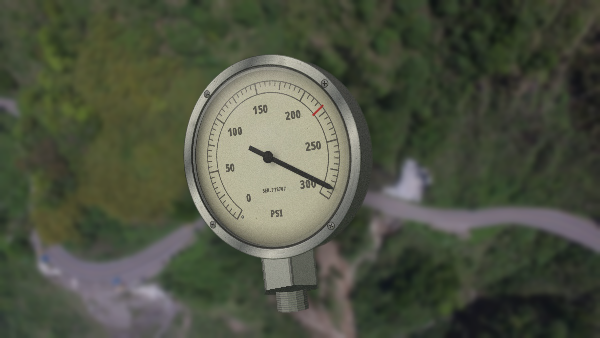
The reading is 290 psi
